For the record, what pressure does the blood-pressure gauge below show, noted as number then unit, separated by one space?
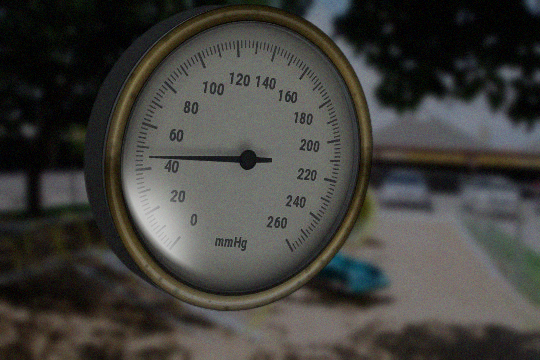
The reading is 46 mmHg
